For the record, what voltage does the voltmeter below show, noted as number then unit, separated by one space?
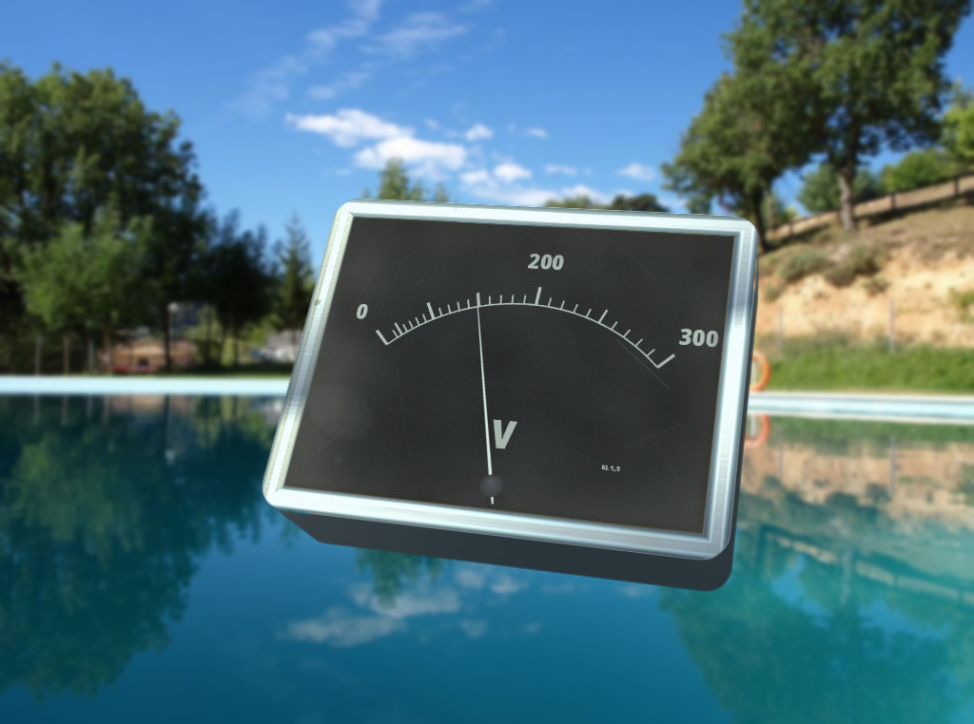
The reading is 150 V
